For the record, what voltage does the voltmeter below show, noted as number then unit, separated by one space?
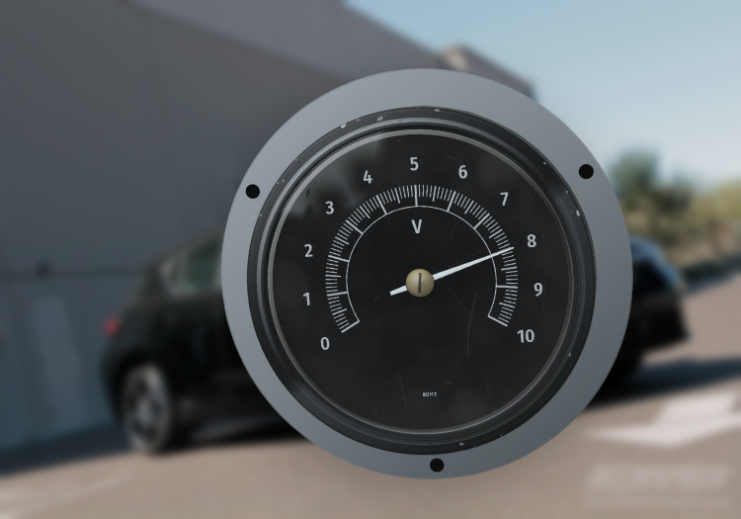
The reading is 8 V
